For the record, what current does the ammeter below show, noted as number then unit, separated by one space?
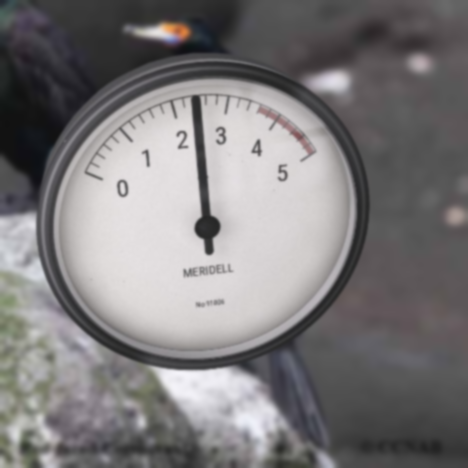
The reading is 2.4 A
